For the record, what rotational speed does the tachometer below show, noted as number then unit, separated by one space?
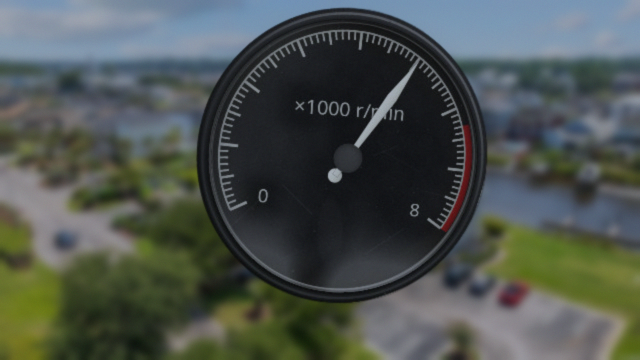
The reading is 5000 rpm
